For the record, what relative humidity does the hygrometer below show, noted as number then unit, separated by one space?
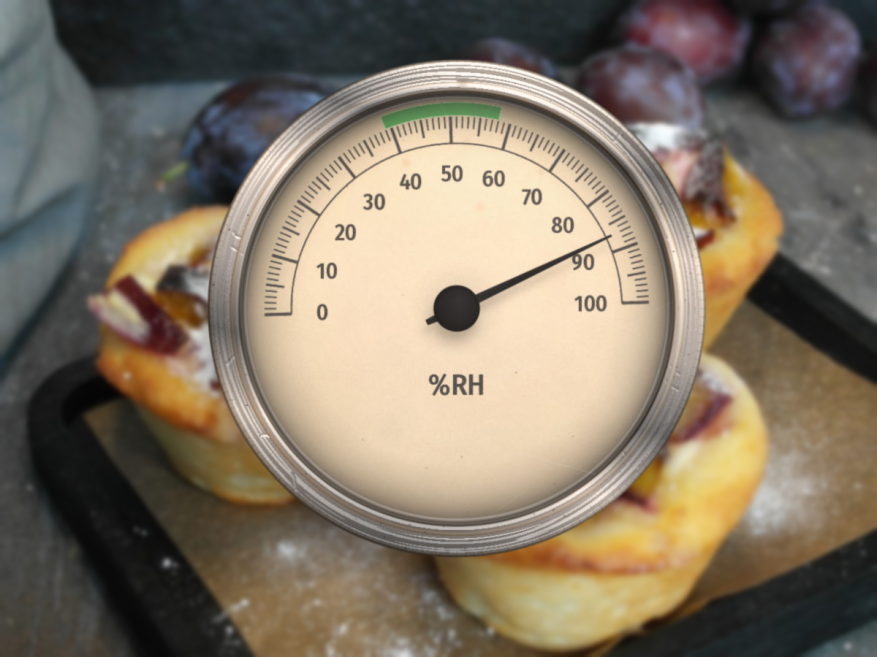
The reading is 87 %
